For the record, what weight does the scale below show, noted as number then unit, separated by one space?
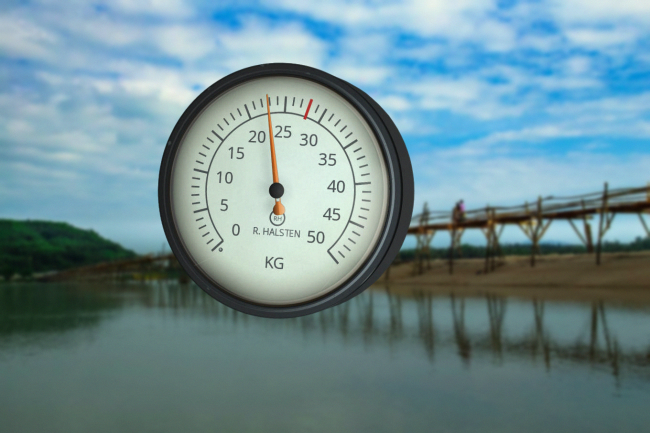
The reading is 23 kg
